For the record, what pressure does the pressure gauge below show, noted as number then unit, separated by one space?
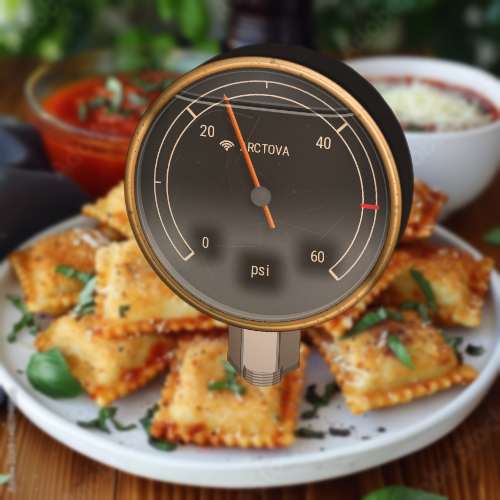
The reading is 25 psi
